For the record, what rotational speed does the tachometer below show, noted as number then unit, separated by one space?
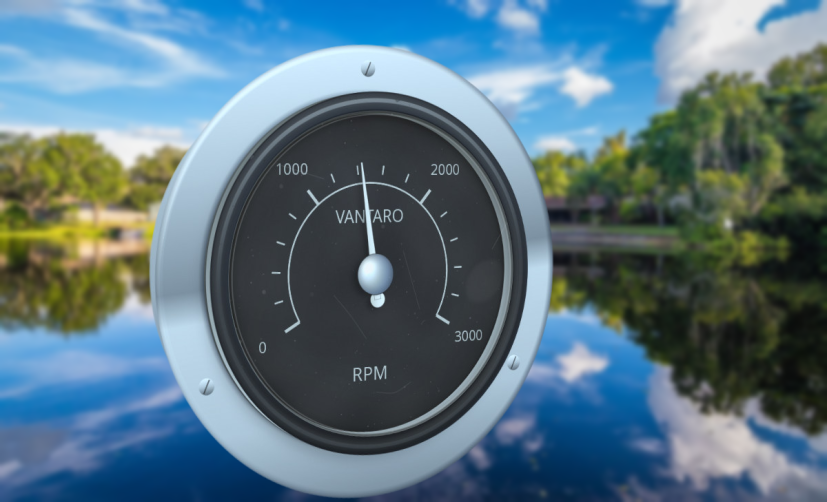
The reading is 1400 rpm
